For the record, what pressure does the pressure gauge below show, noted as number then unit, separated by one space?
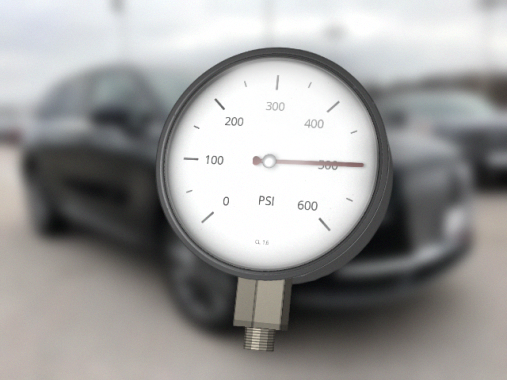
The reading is 500 psi
